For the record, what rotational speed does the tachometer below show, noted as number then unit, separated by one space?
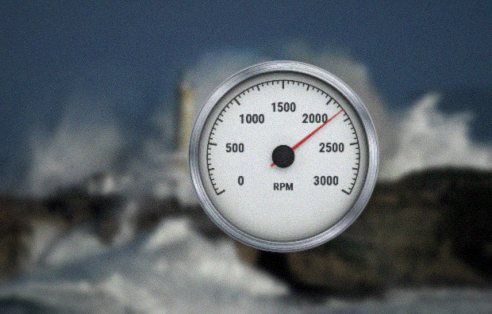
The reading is 2150 rpm
